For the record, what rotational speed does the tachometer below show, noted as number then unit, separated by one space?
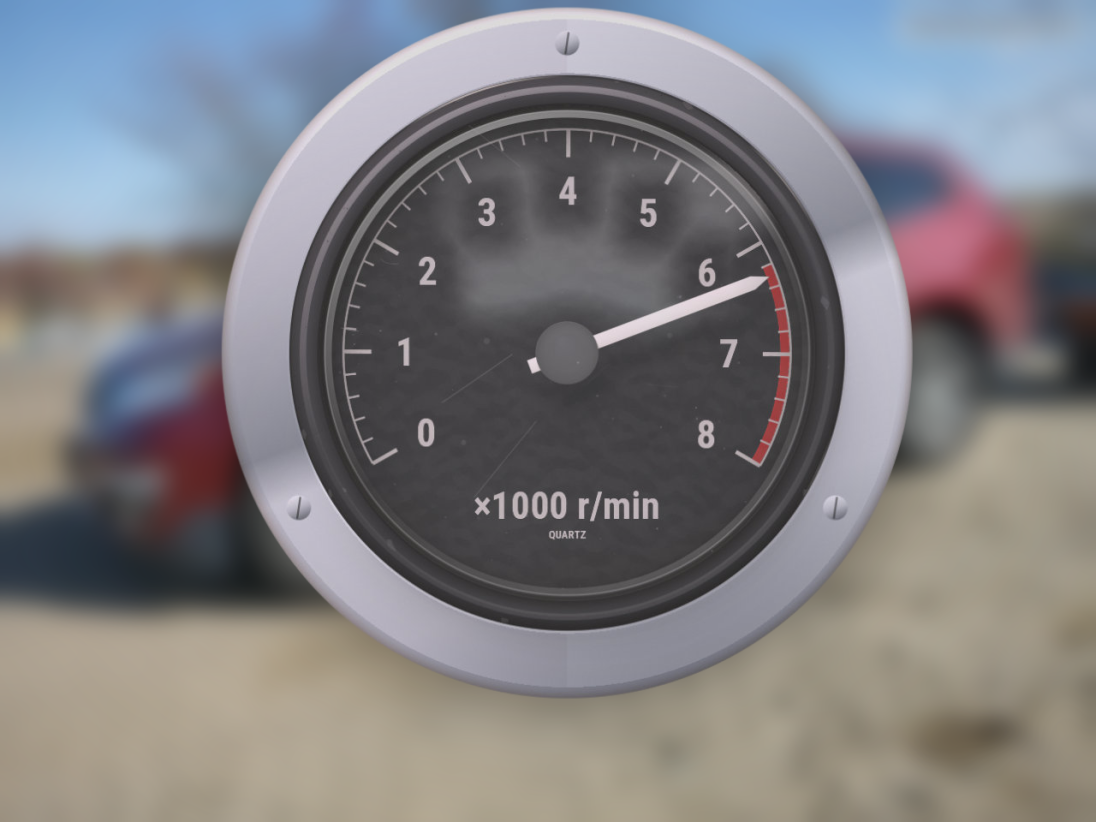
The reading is 6300 rpm
